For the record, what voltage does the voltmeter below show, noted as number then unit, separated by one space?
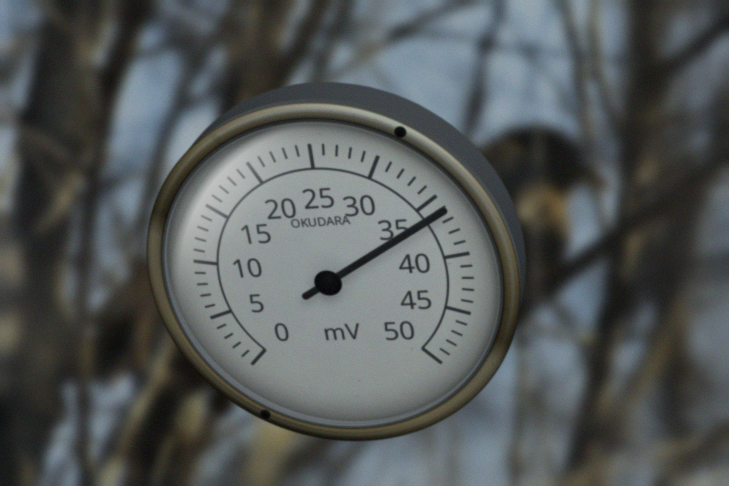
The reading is 36 mV
